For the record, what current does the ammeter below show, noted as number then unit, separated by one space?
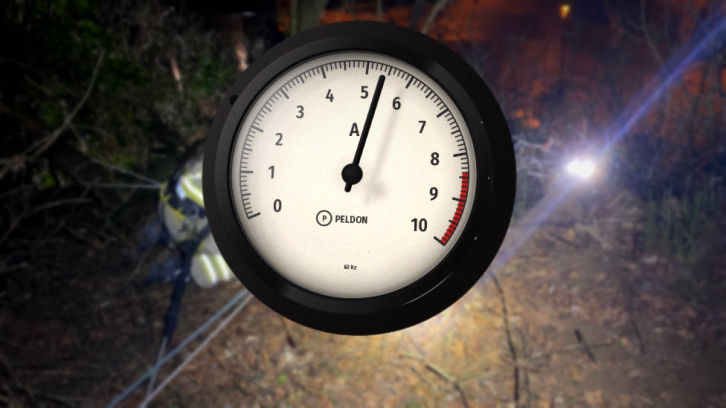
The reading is 5.4 A
